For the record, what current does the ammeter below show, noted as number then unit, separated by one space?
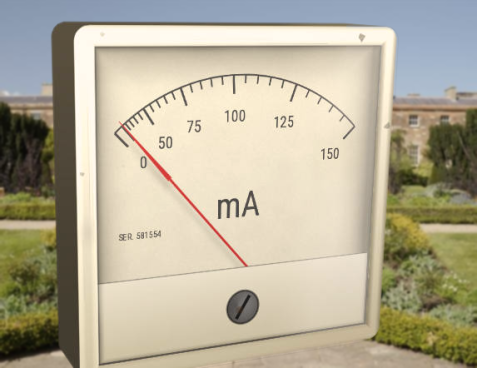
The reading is 25 mA
